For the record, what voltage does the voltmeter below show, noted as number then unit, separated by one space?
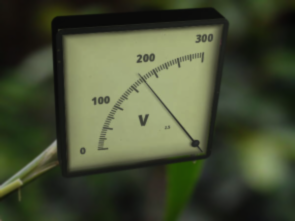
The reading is 175 V
